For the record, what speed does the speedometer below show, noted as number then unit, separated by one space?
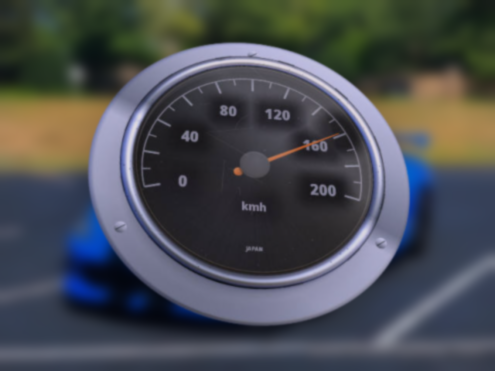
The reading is 160 km/h
